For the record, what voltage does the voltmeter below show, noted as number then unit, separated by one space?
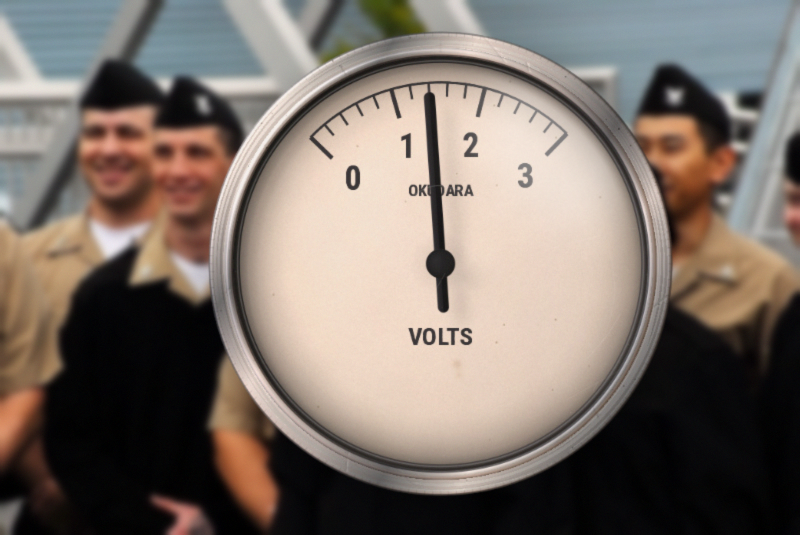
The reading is 1.4 V
